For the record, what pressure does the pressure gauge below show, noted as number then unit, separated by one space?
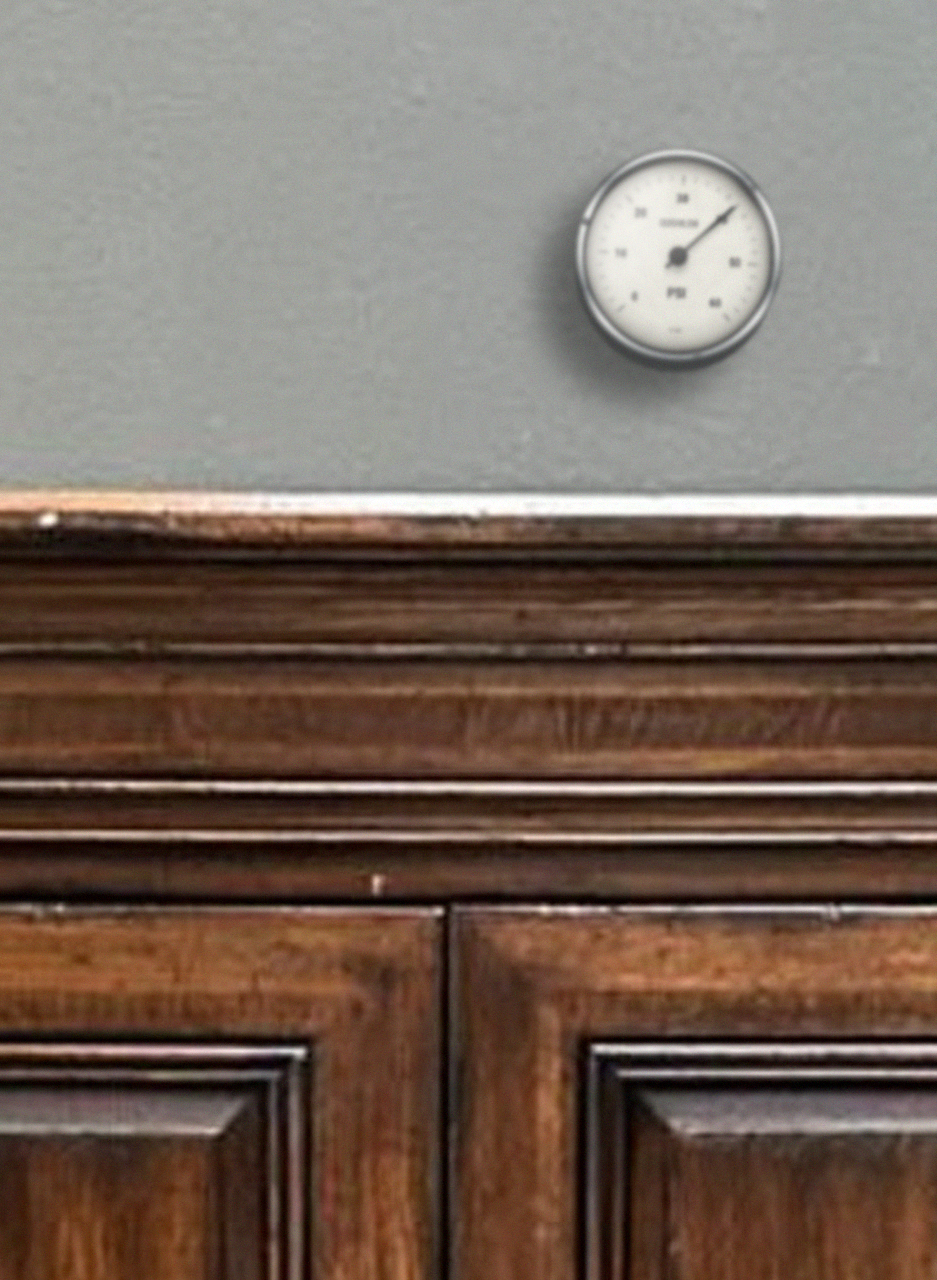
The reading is 40 psi
